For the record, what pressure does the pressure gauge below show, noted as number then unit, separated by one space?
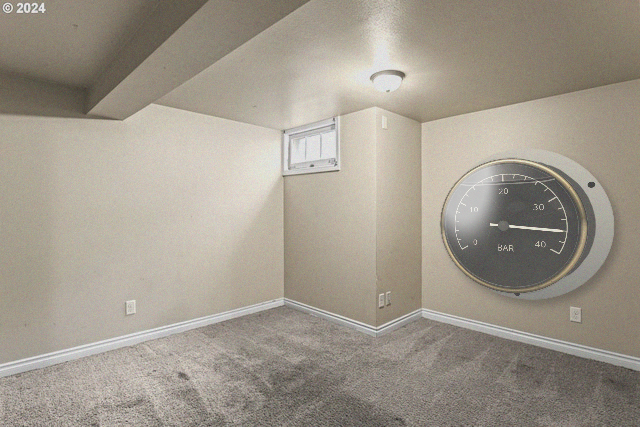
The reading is 36 bar
